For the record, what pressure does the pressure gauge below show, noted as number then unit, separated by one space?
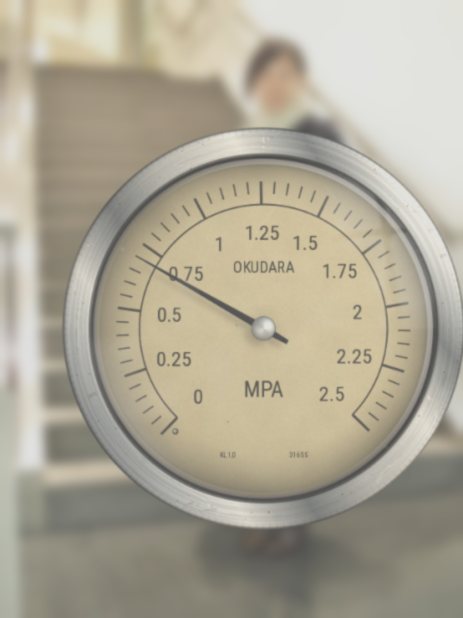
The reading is 0.7 MPa
